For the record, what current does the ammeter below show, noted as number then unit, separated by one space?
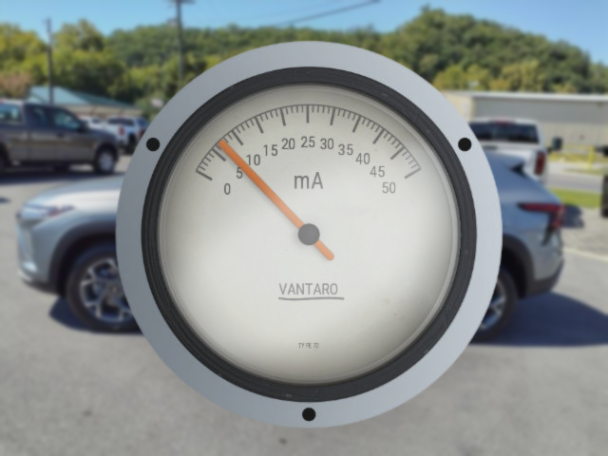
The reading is 7 mA
